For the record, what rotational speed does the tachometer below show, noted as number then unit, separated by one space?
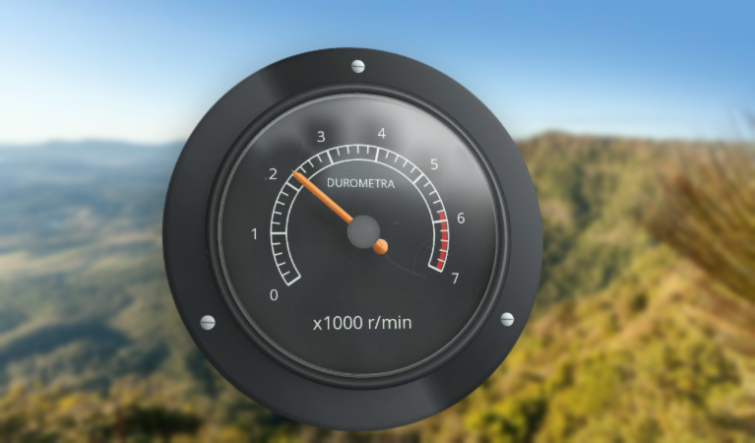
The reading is 2200 rpm
